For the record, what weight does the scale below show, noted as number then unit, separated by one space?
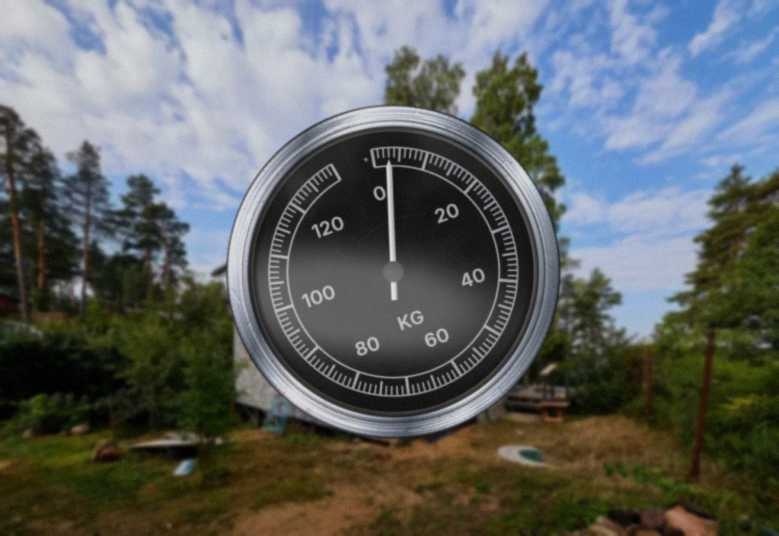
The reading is 3 kg
